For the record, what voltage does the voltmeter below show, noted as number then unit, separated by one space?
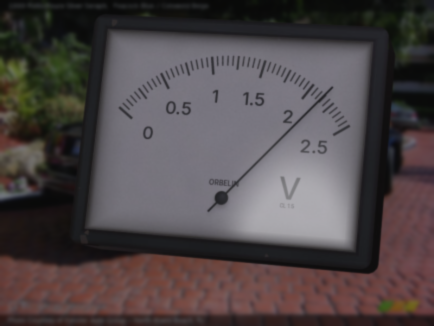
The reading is 2.15 V
